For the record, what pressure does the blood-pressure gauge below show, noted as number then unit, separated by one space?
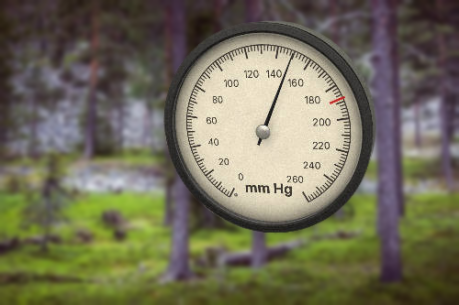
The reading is 150 mmHg
